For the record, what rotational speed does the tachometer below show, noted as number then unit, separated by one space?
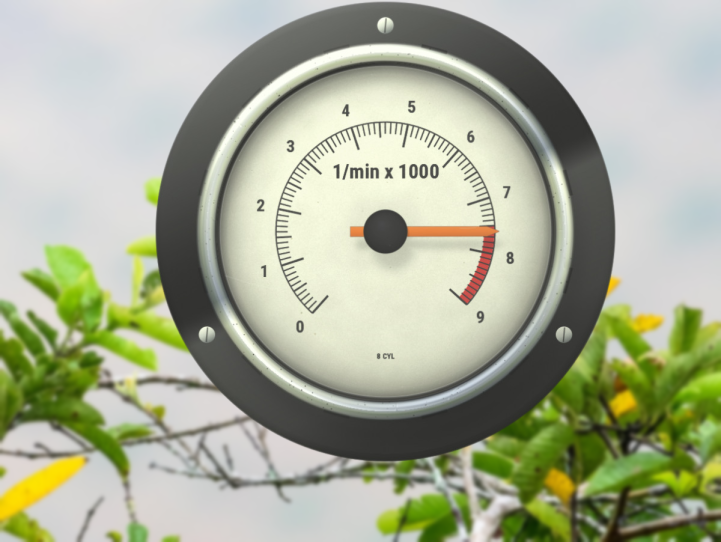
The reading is 7600 rpm
